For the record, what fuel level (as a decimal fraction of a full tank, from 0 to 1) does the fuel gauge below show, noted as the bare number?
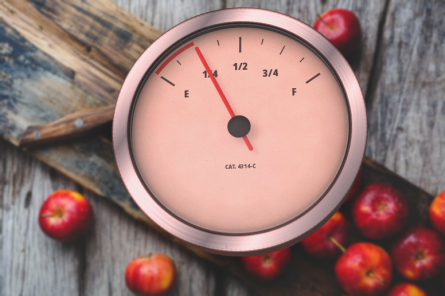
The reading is 0.25
